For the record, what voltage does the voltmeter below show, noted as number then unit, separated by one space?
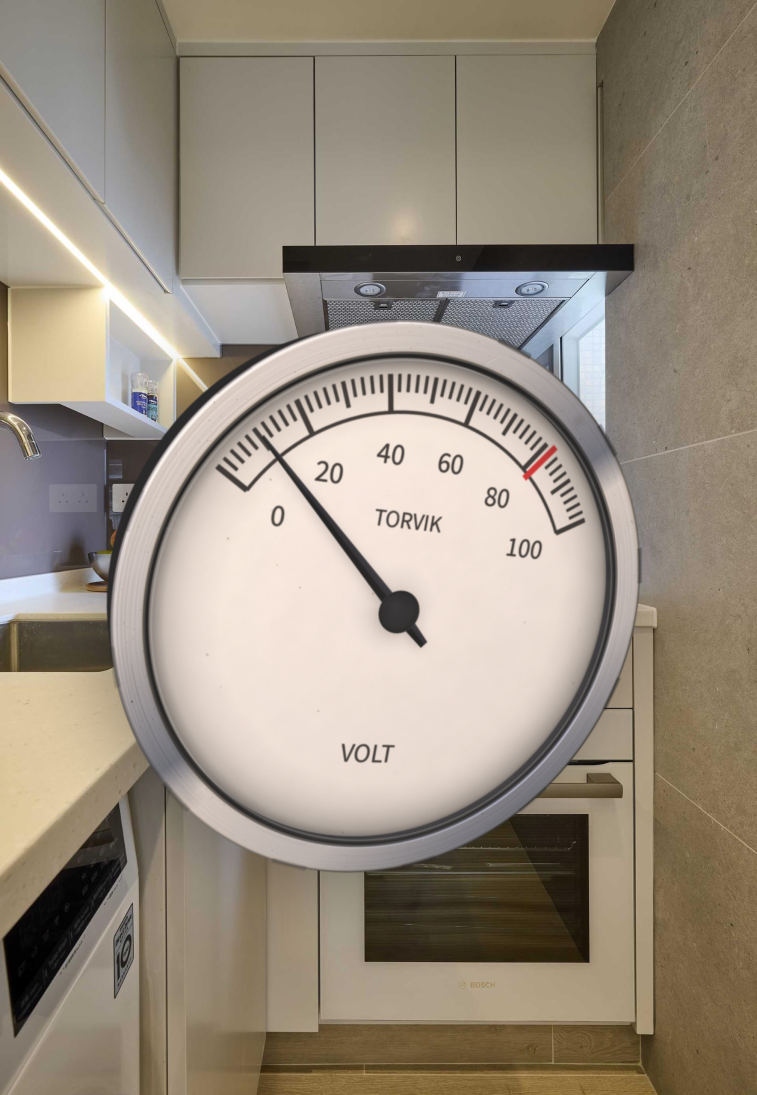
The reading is 10 V
